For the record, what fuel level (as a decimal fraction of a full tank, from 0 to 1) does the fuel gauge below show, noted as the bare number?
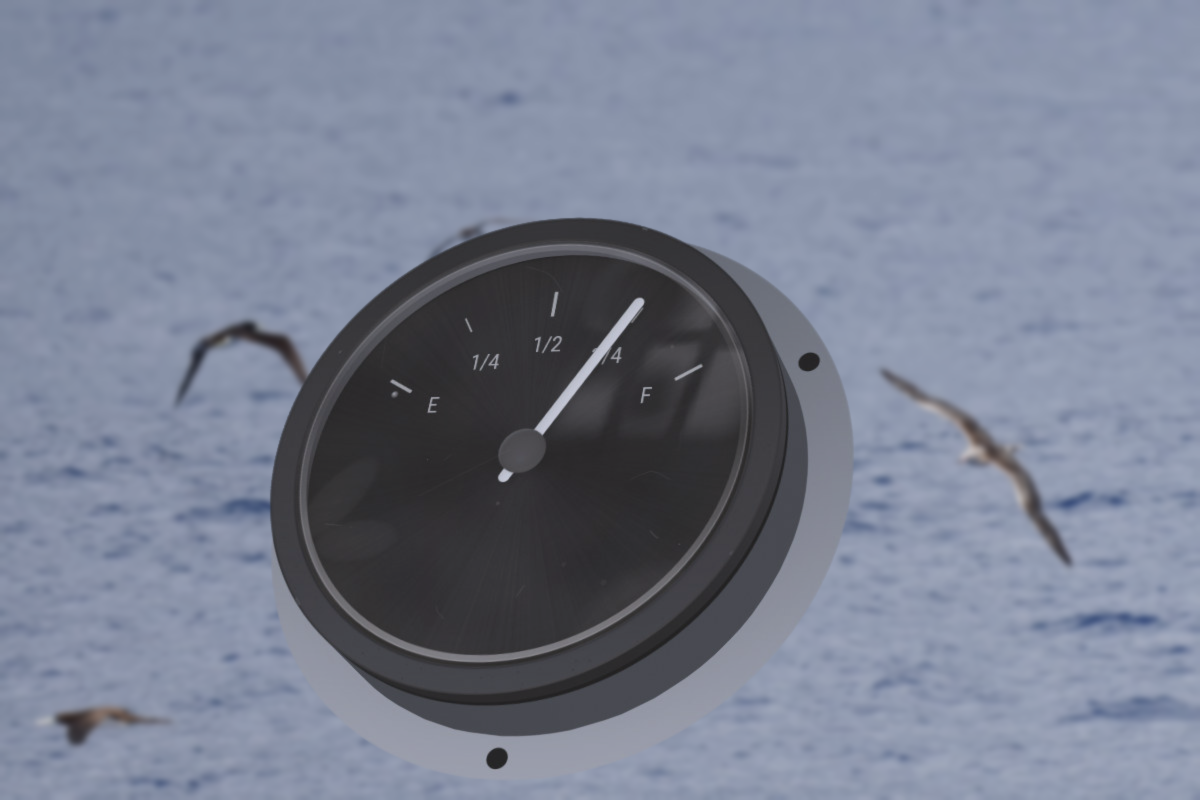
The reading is 0.75
